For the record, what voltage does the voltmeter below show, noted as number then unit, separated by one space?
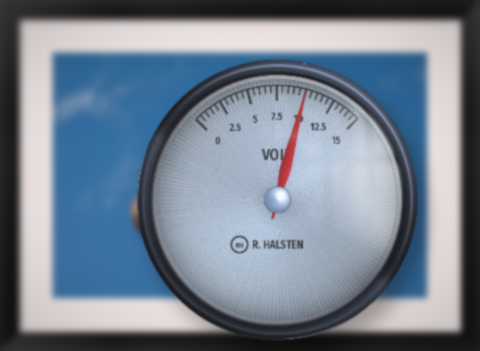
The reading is 10 V
